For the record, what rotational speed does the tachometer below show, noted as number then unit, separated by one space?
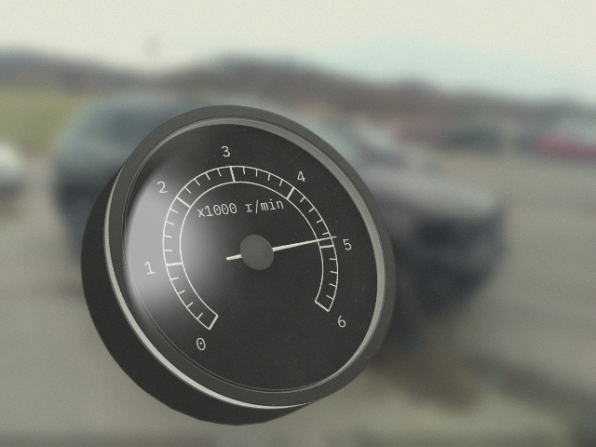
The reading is 4900 rpm
